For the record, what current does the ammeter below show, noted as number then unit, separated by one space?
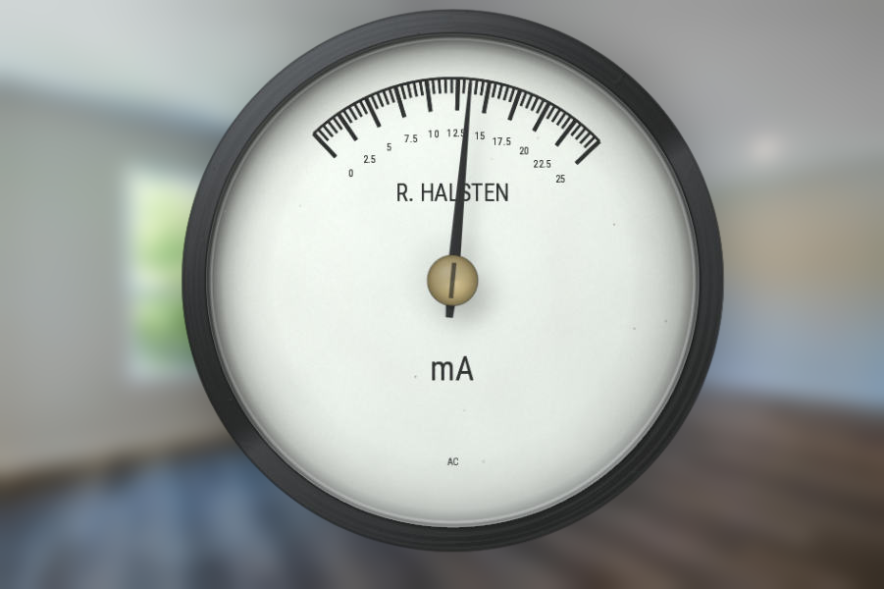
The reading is 13.5 mA
